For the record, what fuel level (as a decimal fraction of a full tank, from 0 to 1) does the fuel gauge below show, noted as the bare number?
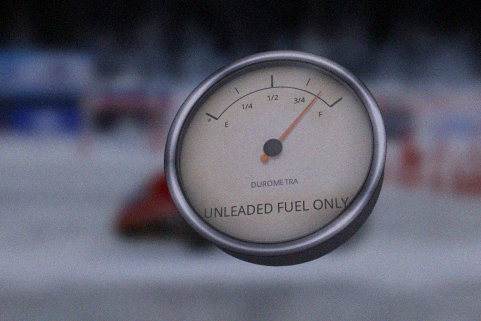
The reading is 0.875
